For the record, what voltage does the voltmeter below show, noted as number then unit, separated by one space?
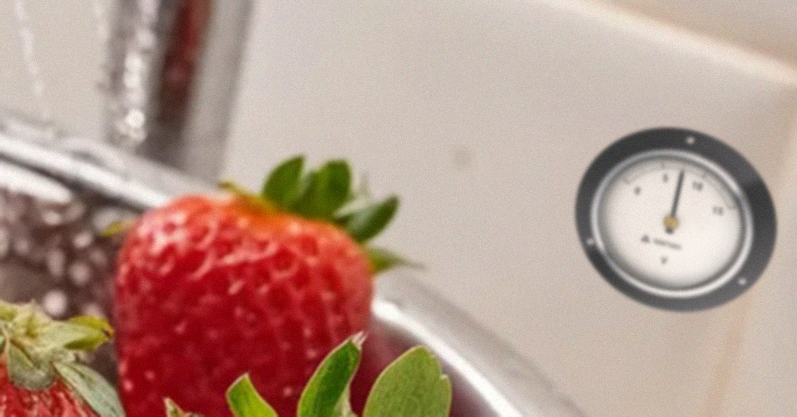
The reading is 7.5 V
